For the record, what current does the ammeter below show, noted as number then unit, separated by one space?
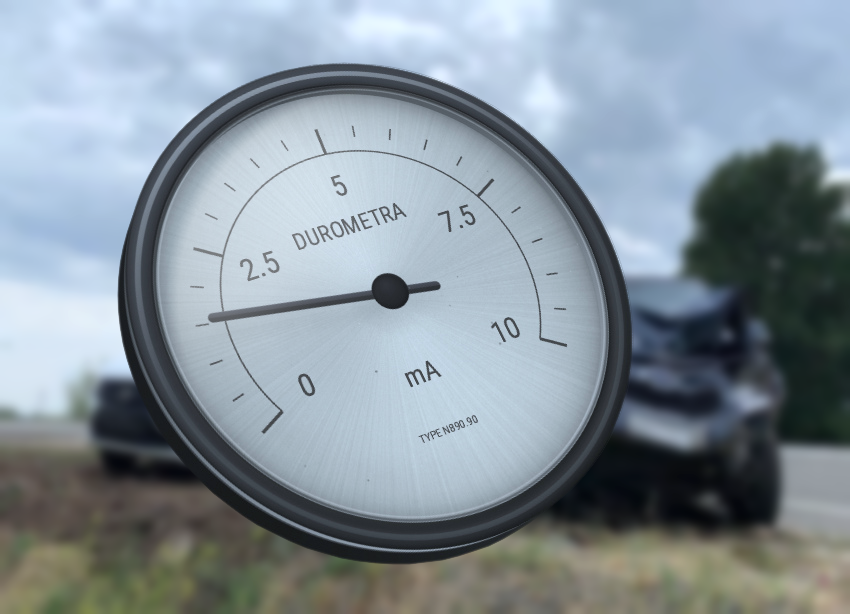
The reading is 1.5 mA
